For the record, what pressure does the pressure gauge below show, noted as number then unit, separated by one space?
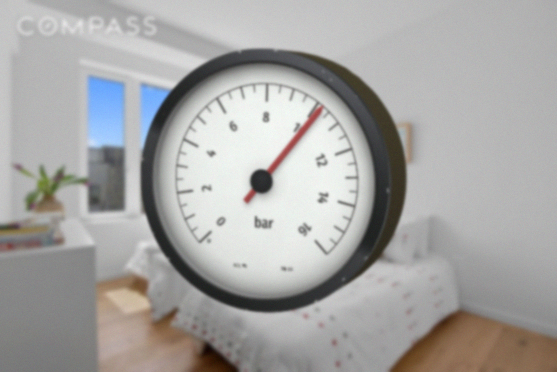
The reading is 10.25 bar
